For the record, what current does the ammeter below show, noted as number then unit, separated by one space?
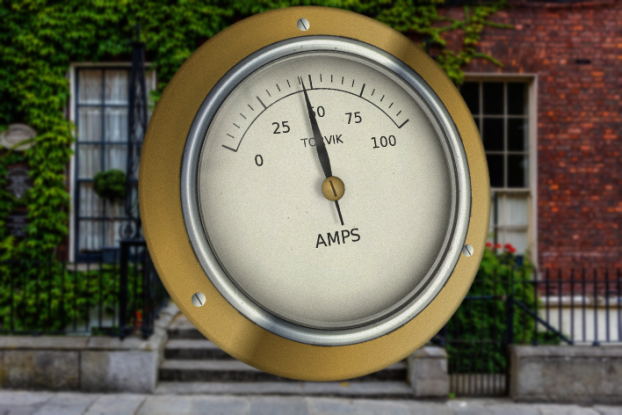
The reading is 45 A
